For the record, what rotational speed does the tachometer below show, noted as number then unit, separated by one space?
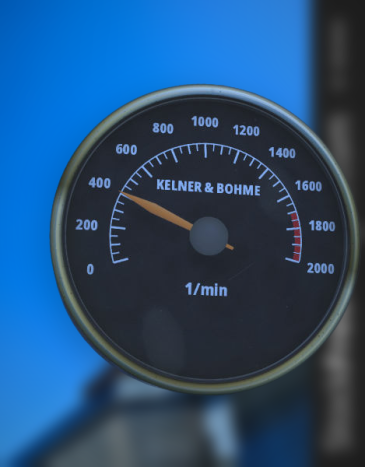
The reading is 400 rpm
